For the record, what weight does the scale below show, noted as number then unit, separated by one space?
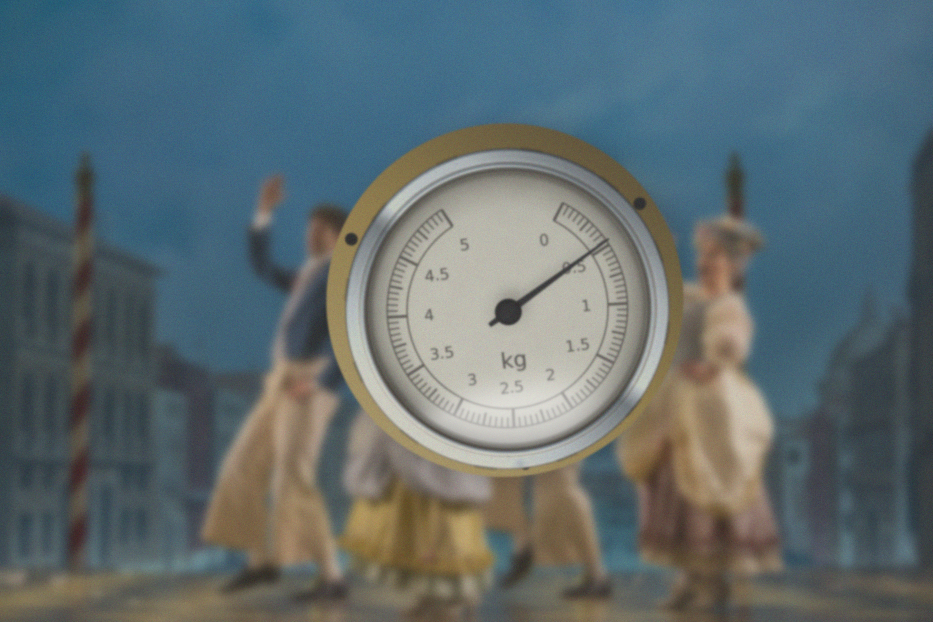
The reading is 0.45 kg
